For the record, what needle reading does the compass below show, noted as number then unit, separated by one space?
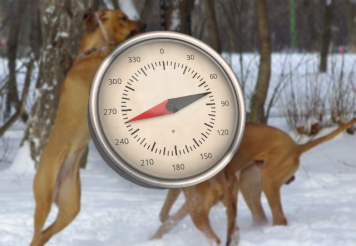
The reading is 255 °
